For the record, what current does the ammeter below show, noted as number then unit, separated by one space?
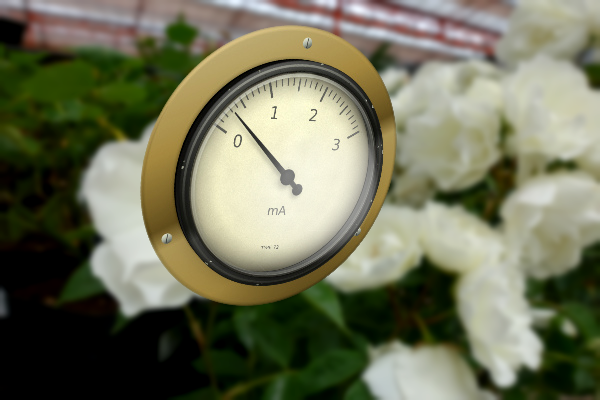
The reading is 0.3 mA
